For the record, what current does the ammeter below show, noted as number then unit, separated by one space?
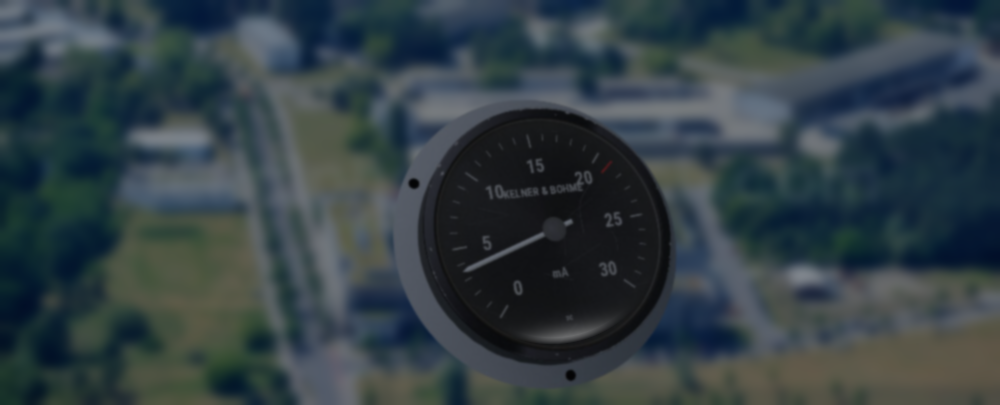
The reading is 3.5 mA
